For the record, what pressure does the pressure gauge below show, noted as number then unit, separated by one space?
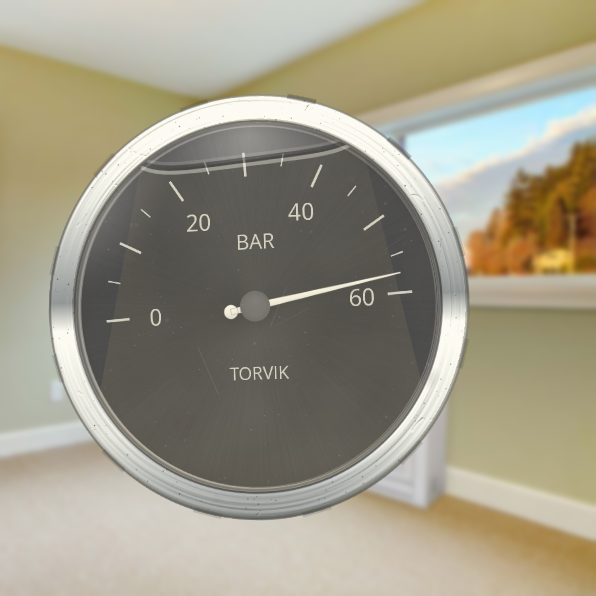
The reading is 57.5 bar
